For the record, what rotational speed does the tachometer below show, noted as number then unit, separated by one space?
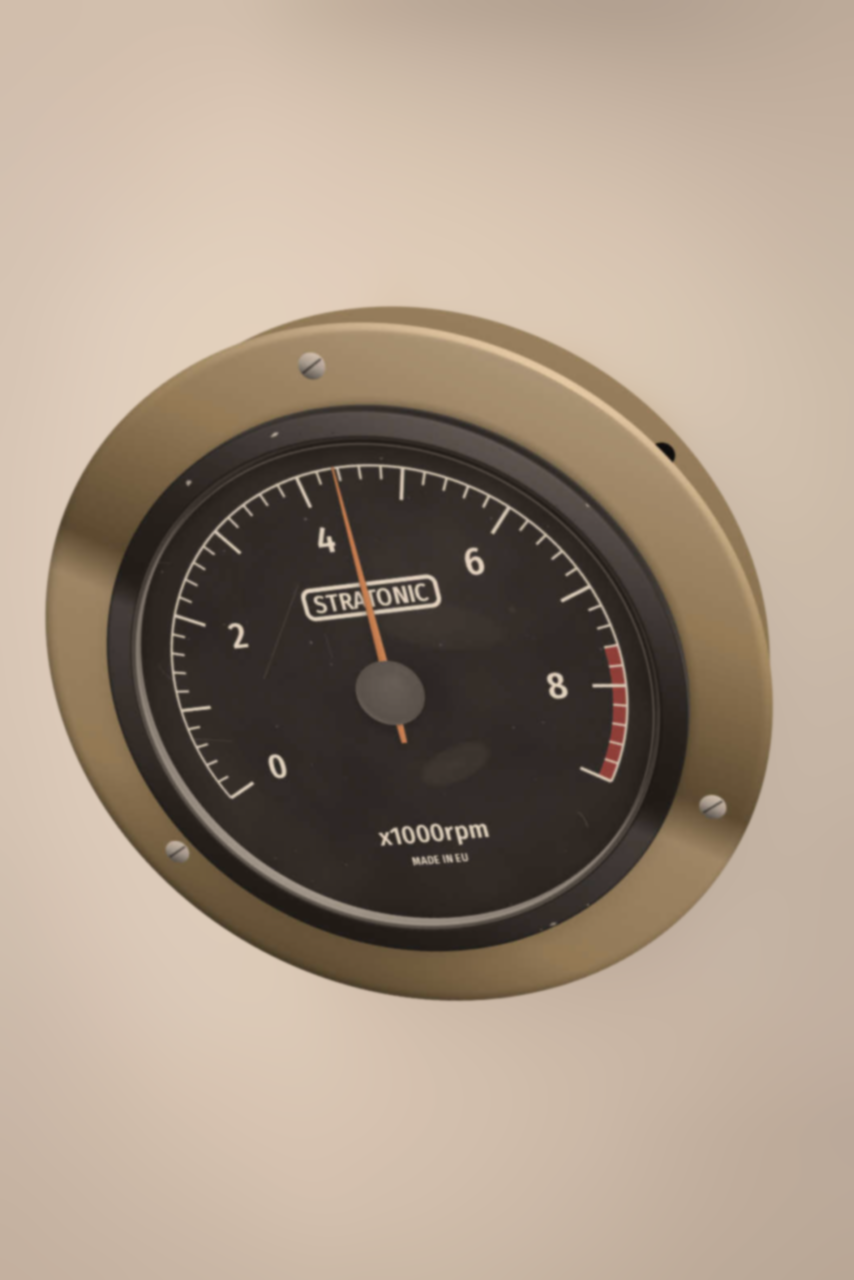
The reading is 4400 rpm
